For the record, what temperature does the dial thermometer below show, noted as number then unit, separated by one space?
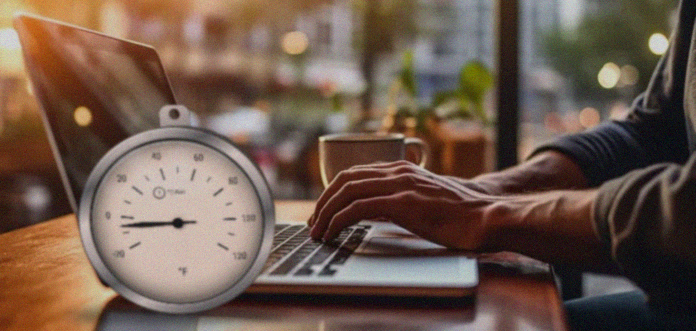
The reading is -5 °F
